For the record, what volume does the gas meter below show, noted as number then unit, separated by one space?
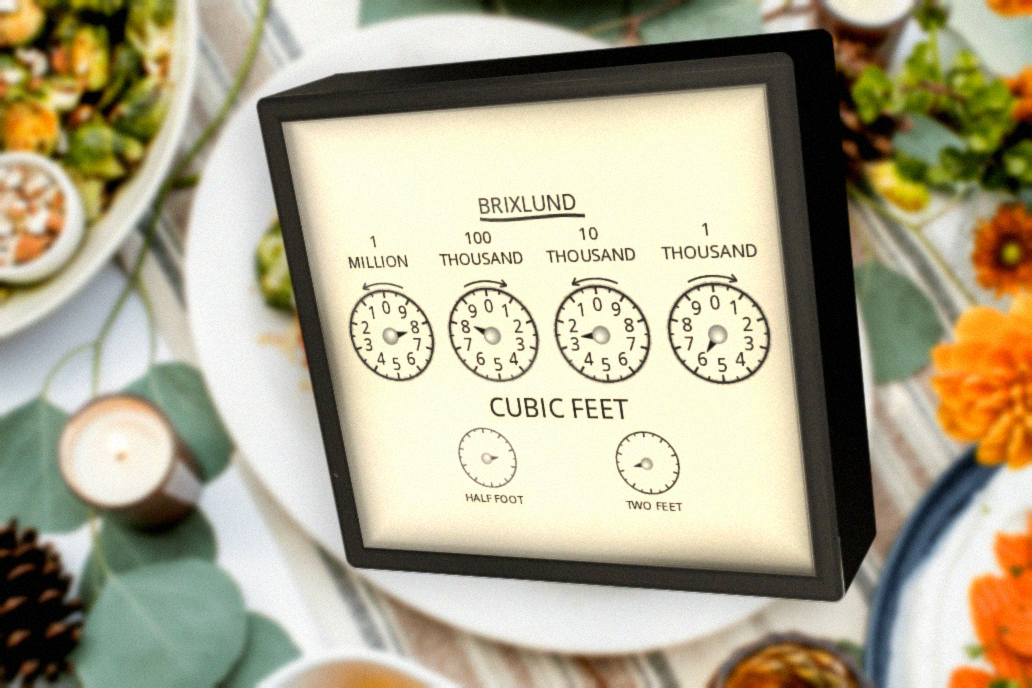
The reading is 782600 ft³
